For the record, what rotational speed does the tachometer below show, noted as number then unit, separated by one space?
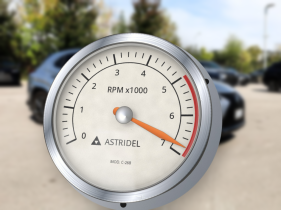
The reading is 6800 rpm
